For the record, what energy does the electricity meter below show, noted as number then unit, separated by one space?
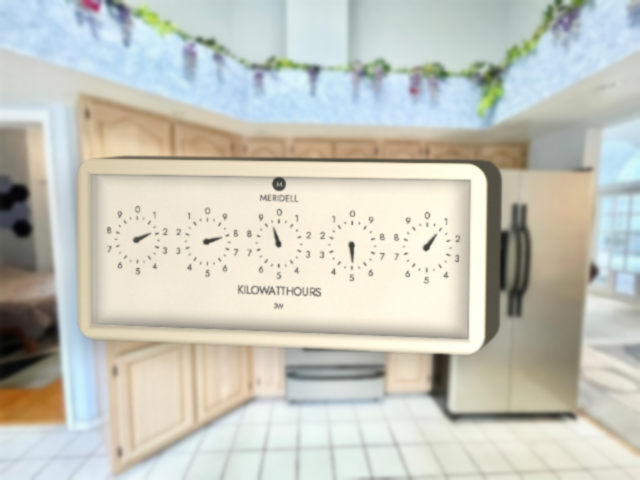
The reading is 17951 kWh
